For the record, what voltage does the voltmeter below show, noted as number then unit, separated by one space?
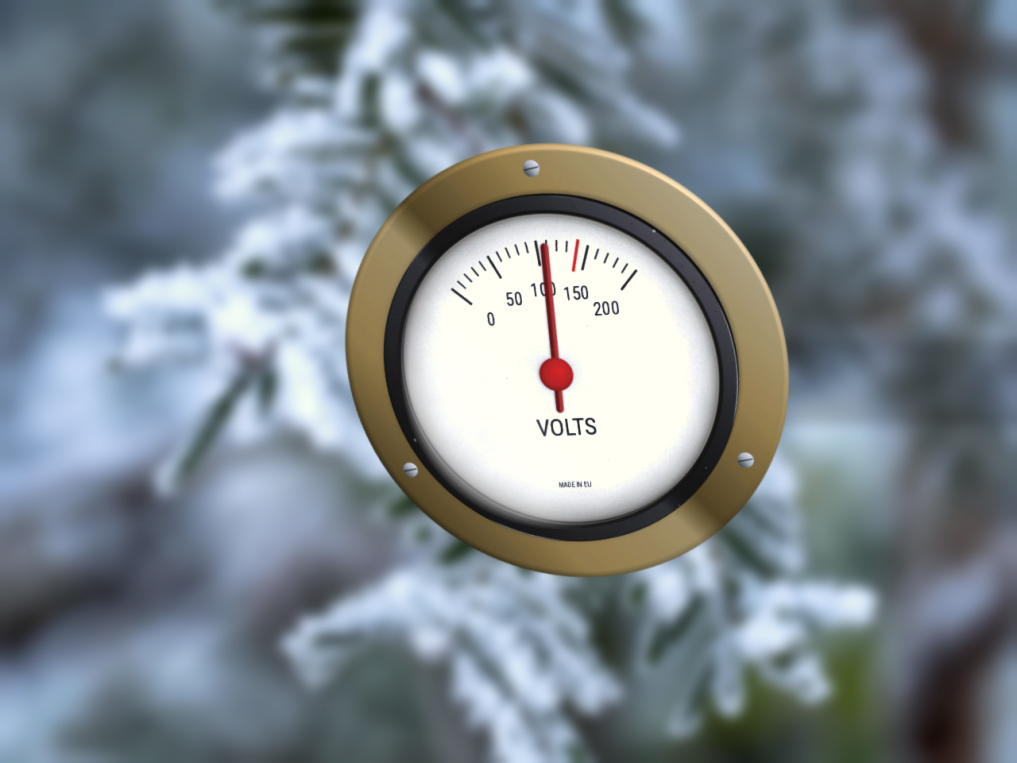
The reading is 110 V
